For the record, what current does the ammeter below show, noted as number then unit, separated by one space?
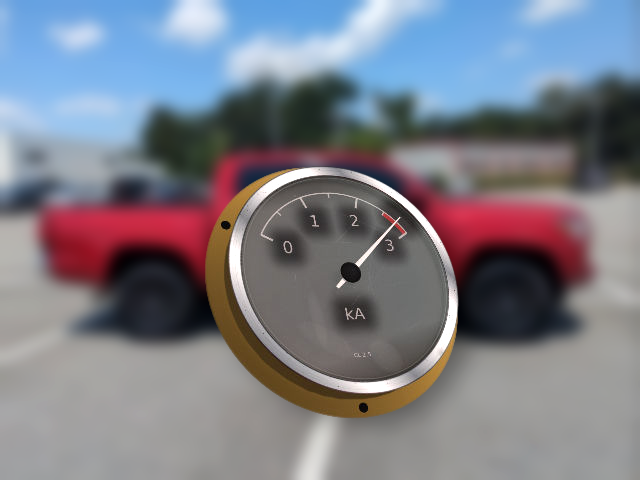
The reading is 2.75 kA
